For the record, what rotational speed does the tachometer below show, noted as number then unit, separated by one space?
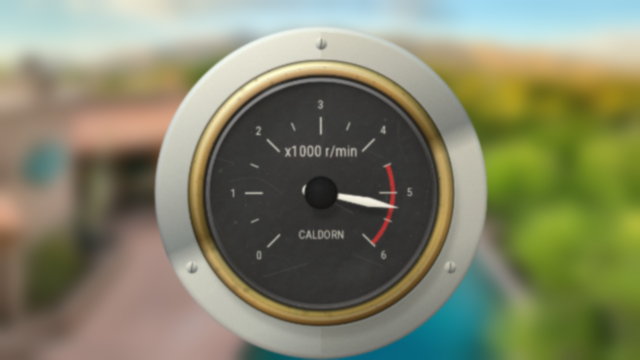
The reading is 5250 rpm
